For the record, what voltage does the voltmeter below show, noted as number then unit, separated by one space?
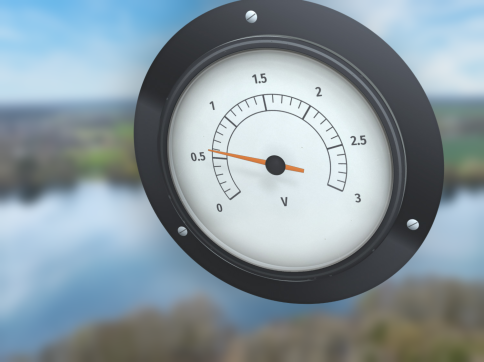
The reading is 0.6 V
